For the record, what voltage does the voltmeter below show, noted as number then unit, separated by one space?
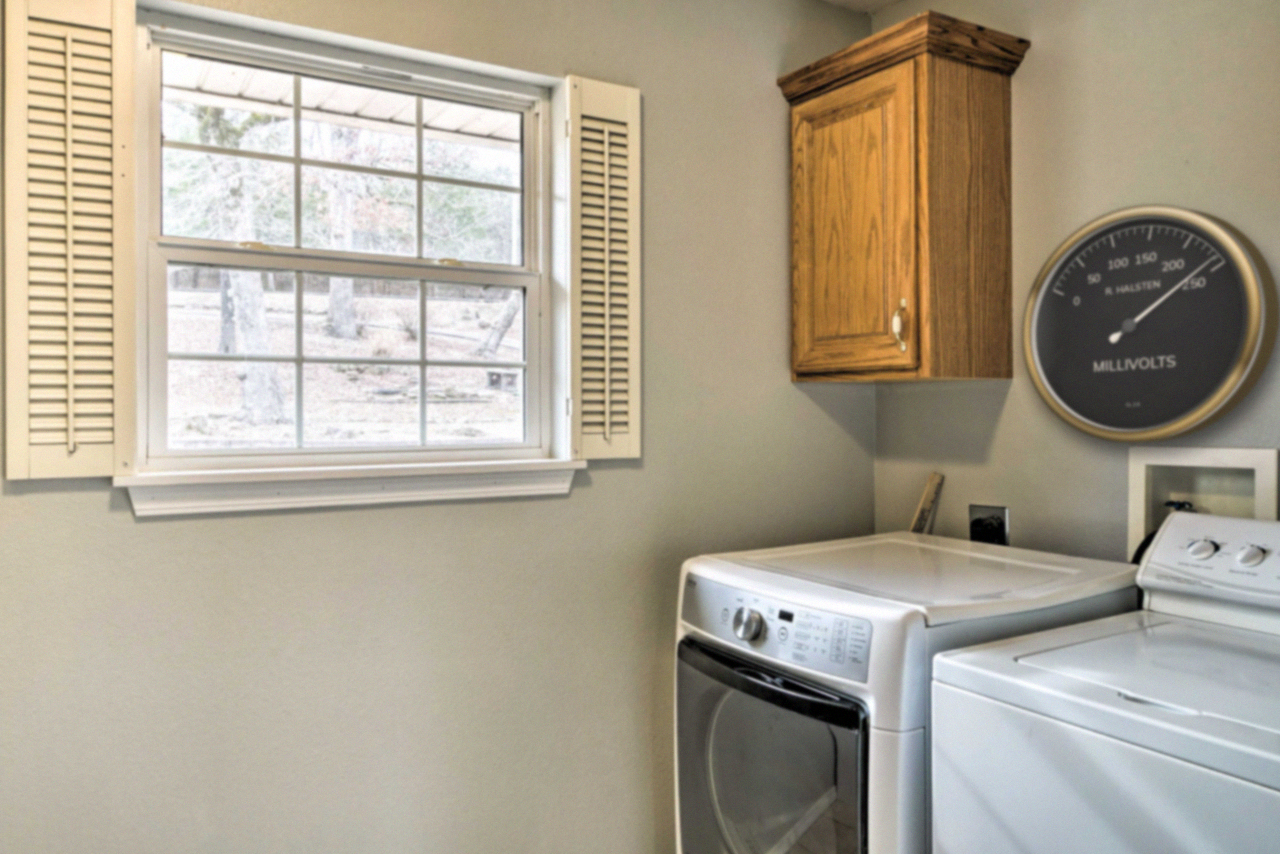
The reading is 240 mV
